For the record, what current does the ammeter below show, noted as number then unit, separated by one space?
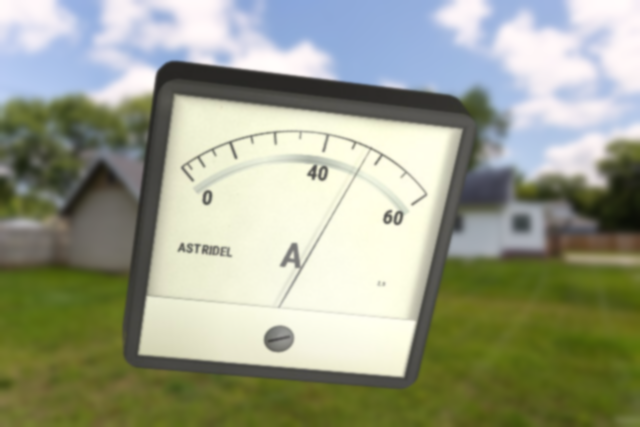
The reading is 47.5 A
